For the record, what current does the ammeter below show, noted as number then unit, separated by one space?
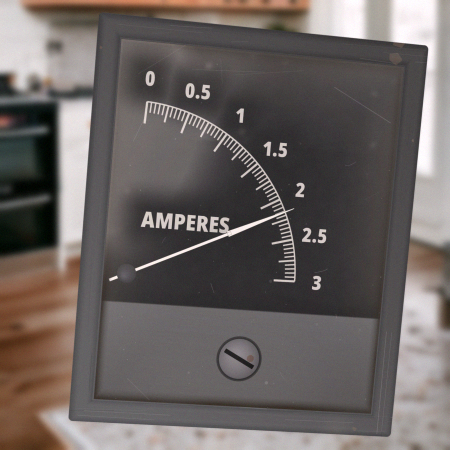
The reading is 2.15 A
